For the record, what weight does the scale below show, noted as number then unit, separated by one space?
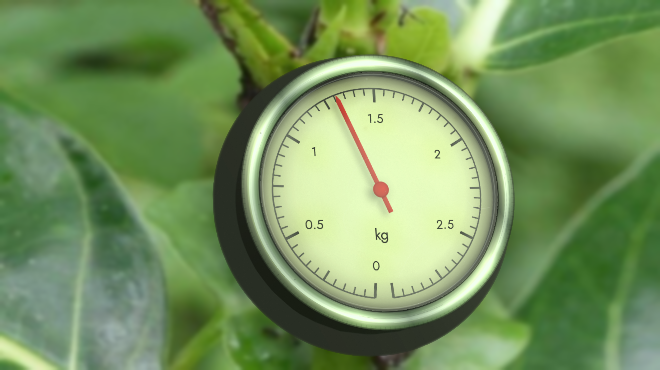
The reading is 1.3 kg
